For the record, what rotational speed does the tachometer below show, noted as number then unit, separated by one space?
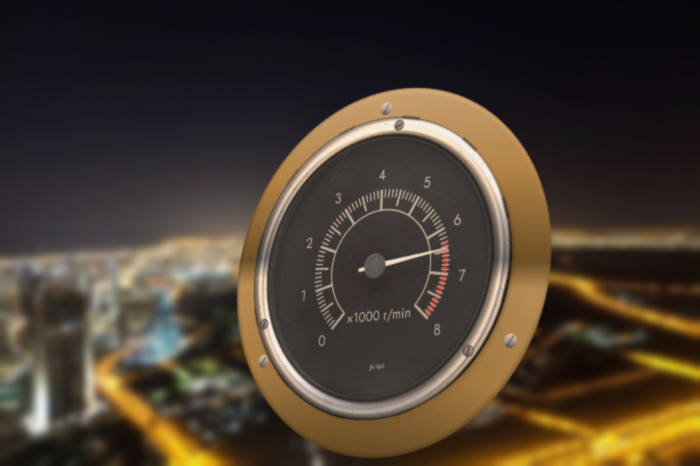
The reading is 6500 rpm
